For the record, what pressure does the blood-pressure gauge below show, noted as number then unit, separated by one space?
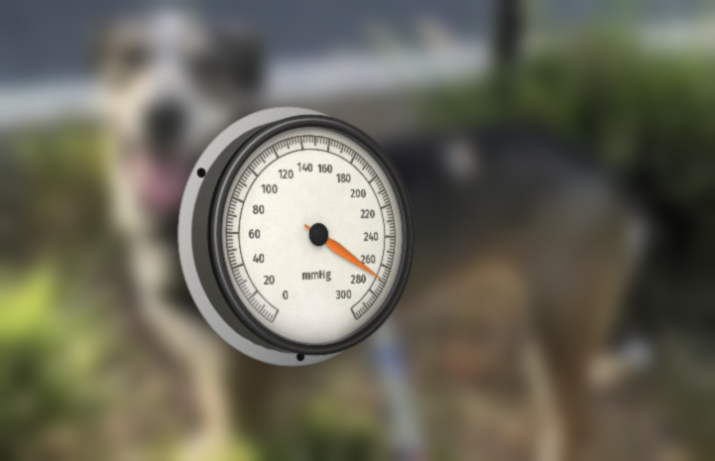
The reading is 270 mmHg
